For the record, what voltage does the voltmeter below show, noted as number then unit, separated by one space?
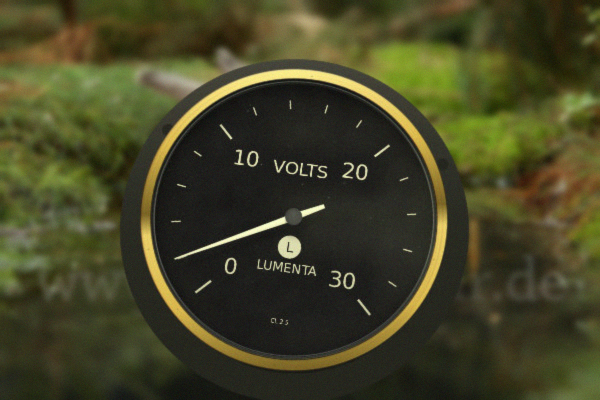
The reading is 2 V
